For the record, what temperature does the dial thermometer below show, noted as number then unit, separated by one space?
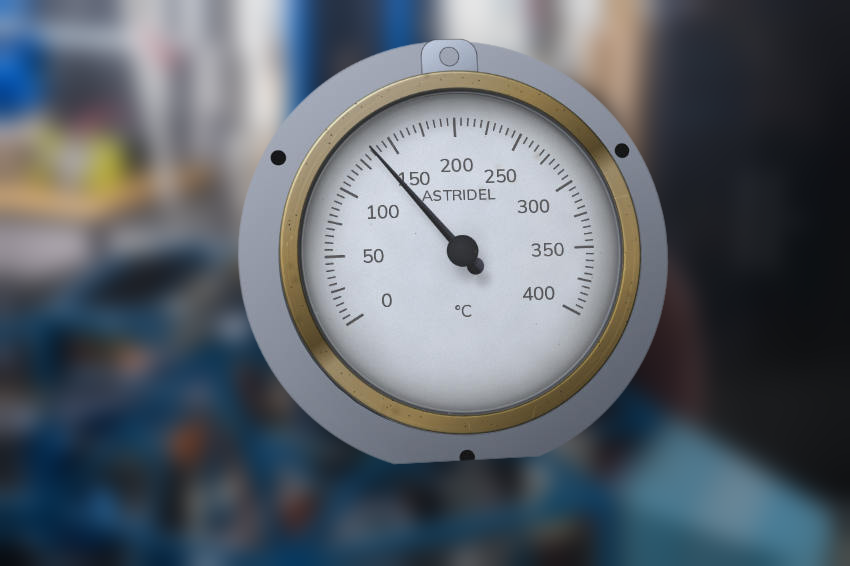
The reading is 135 °C
